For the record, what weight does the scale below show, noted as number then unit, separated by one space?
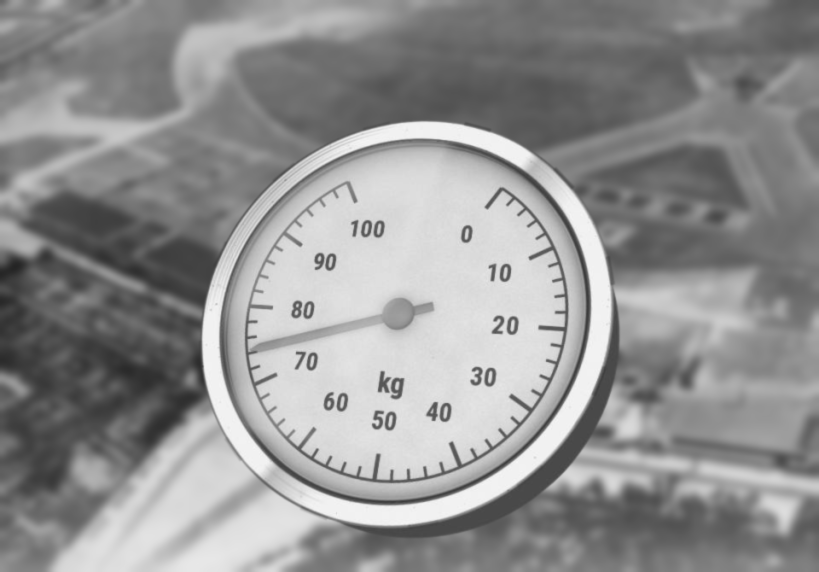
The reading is 74 kg
